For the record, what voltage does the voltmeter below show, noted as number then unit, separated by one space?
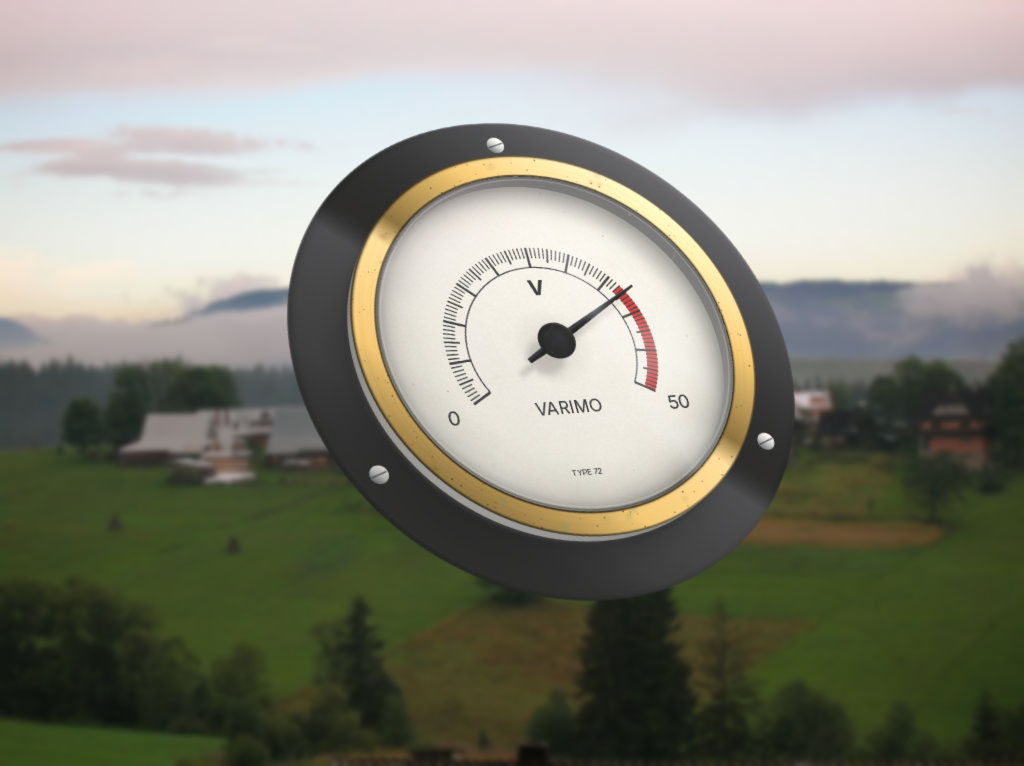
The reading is 37.5 V
